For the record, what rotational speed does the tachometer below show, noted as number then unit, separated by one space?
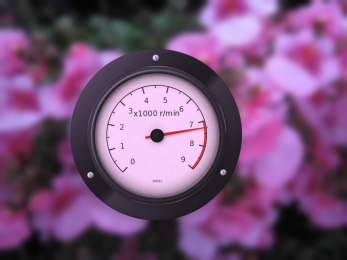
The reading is 7250 rpm
